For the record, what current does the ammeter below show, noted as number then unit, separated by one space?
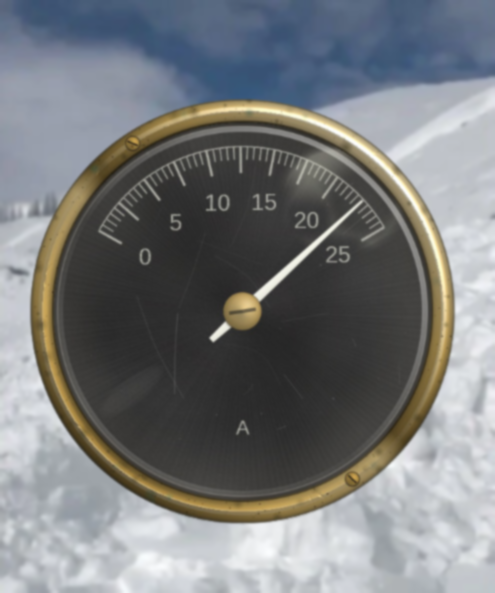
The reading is 22.5 A
